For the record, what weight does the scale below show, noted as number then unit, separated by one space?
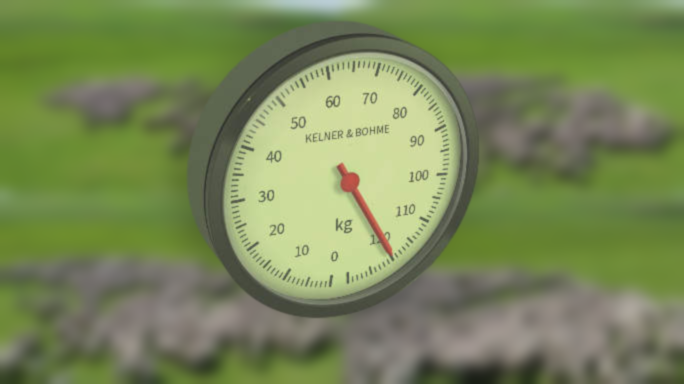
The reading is 120 kg
